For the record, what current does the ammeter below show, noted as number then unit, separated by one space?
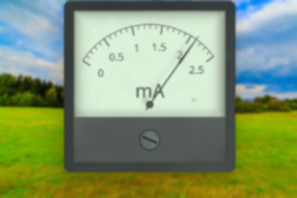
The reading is 2.1 mA
